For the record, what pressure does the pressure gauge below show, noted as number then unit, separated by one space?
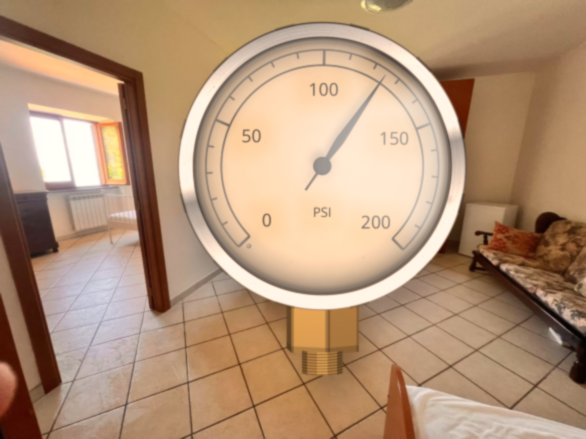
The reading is 125 psi
